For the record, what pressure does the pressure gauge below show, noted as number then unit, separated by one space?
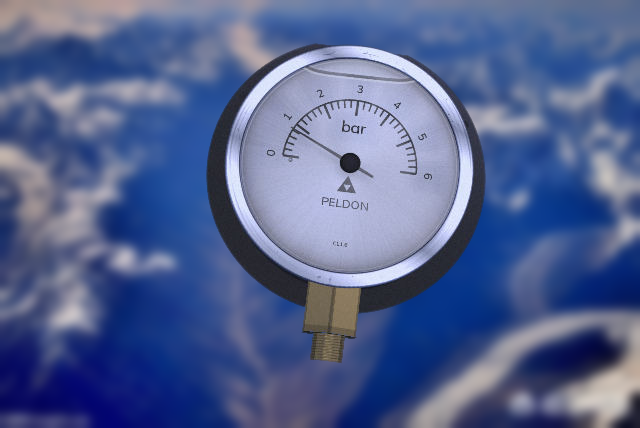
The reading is 0.8 bar
